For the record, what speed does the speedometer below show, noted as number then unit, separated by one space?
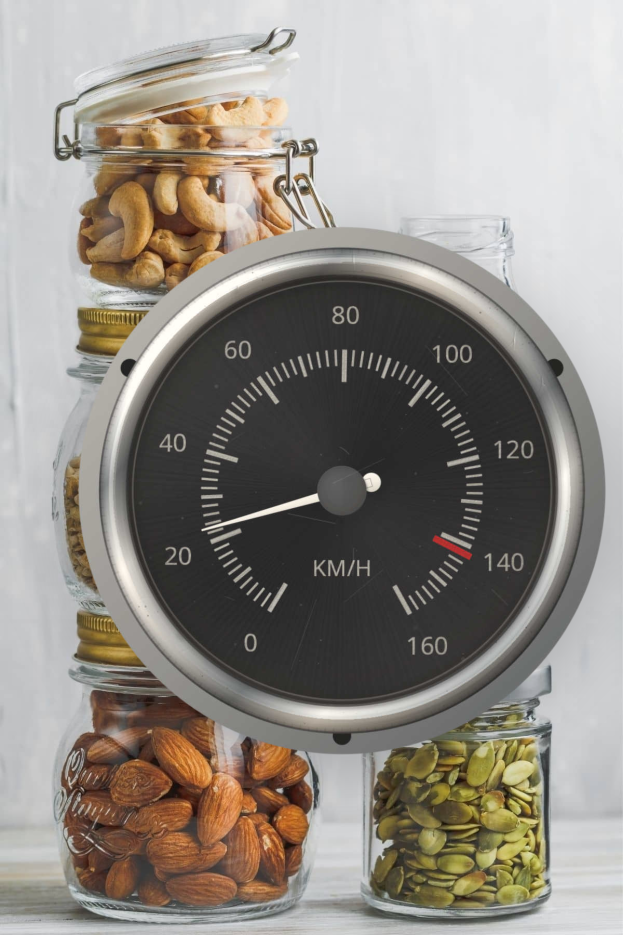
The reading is 23 km/h
